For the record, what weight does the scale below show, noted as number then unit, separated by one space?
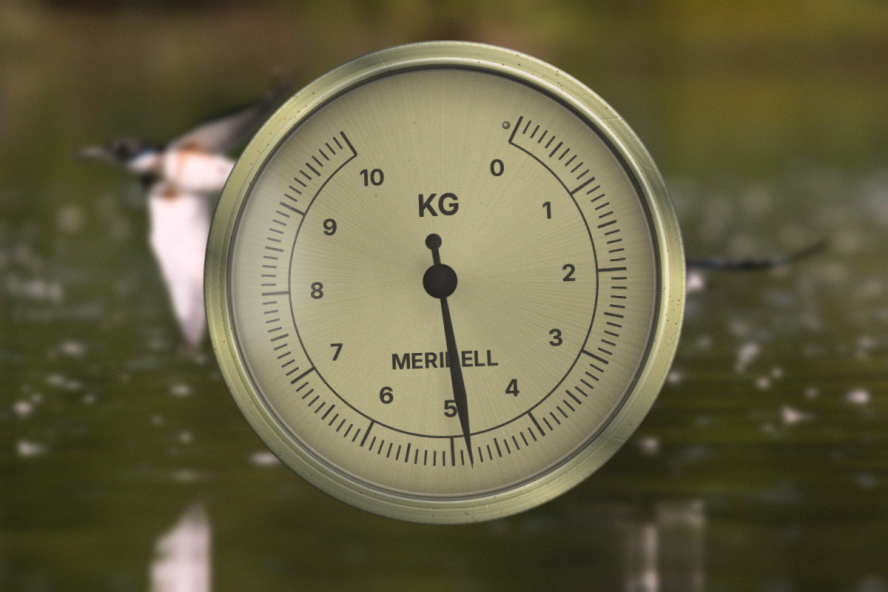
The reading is 4.8 kg
